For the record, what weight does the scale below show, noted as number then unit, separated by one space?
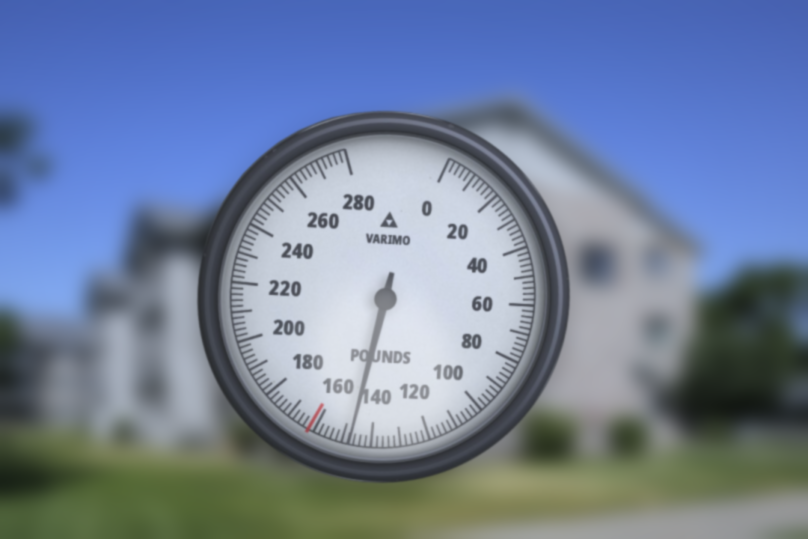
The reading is 148 lb
